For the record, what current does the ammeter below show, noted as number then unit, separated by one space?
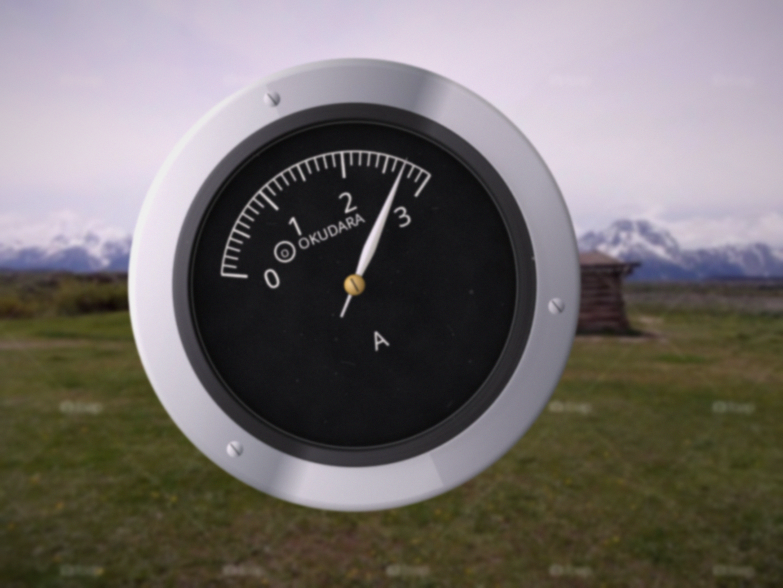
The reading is 2.7 A
